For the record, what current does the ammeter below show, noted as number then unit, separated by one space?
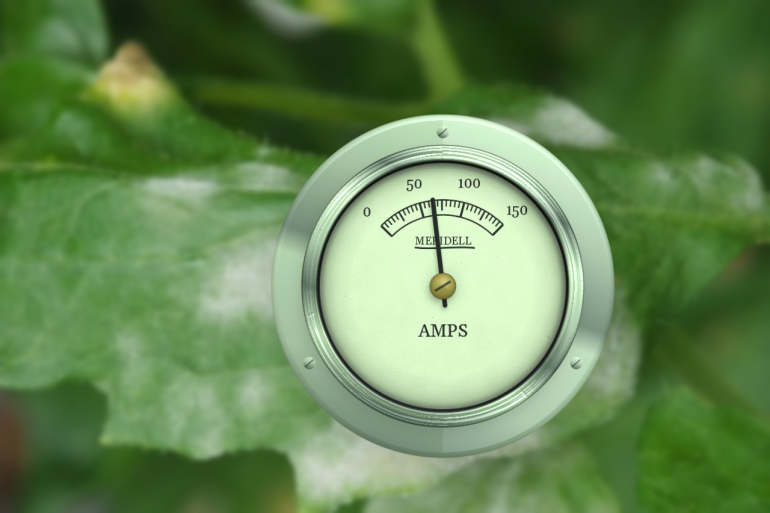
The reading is 65 A
